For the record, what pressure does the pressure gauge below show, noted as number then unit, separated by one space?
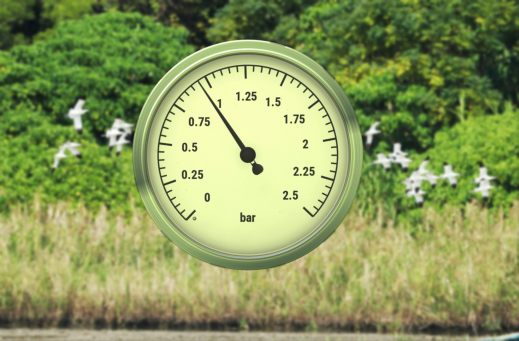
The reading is 0.95 bar
